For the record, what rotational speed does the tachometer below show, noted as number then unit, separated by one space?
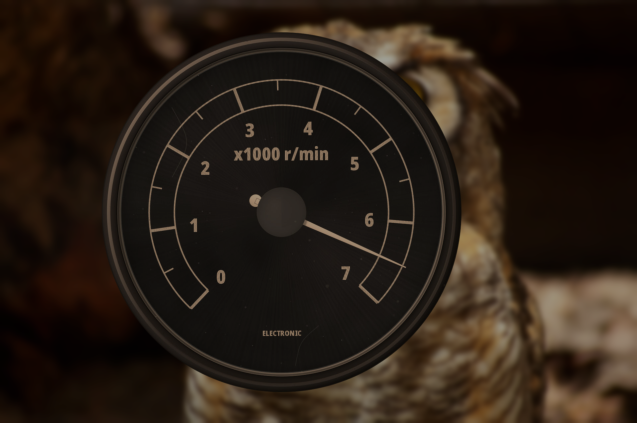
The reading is 6500 rpm
